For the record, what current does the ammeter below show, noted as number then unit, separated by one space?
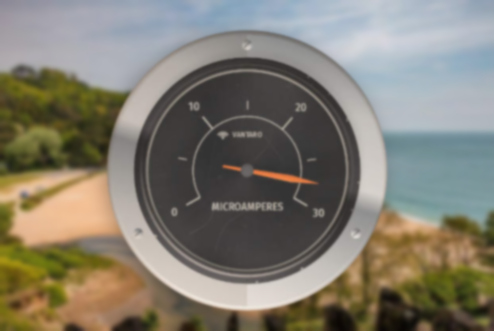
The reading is 27.5 µA
